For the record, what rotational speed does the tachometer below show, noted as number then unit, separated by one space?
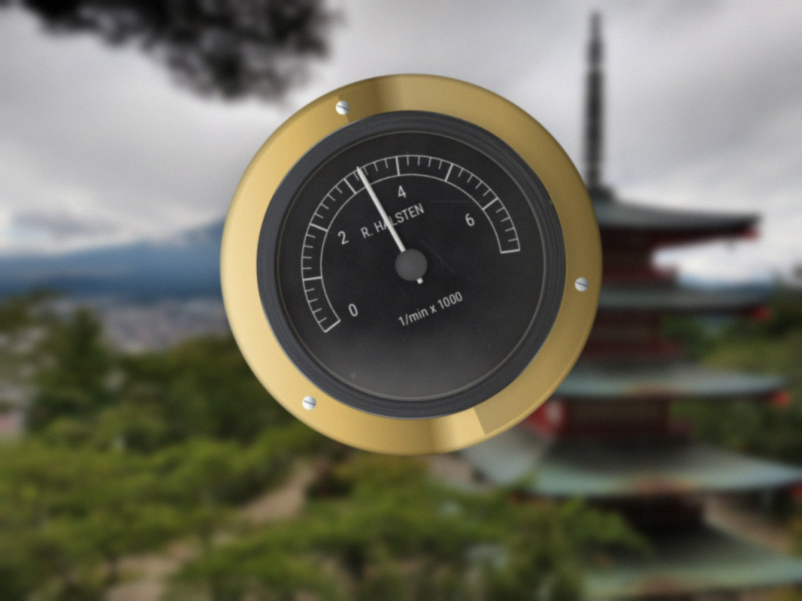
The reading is 3300 rpm
